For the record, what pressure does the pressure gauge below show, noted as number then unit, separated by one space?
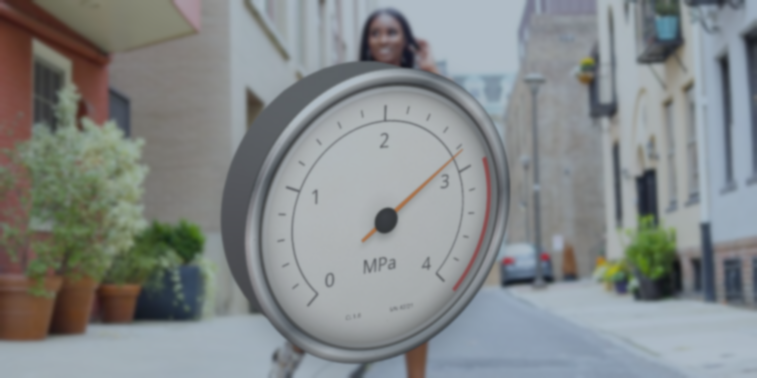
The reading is 2.8 MPa
